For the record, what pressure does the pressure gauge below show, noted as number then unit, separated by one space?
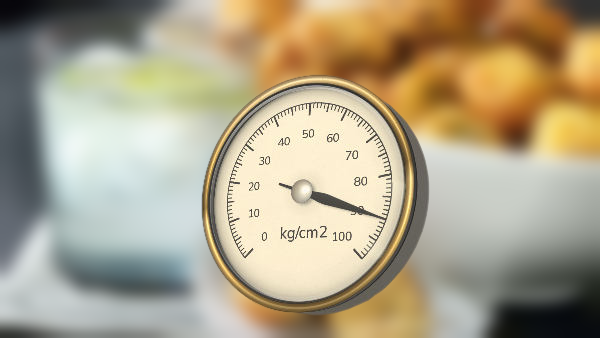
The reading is 90 kg/cm²
